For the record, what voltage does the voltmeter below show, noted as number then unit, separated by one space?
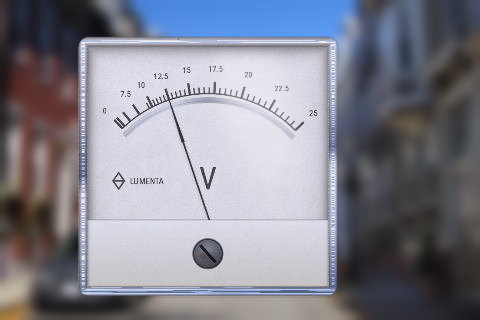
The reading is 12.5 V
